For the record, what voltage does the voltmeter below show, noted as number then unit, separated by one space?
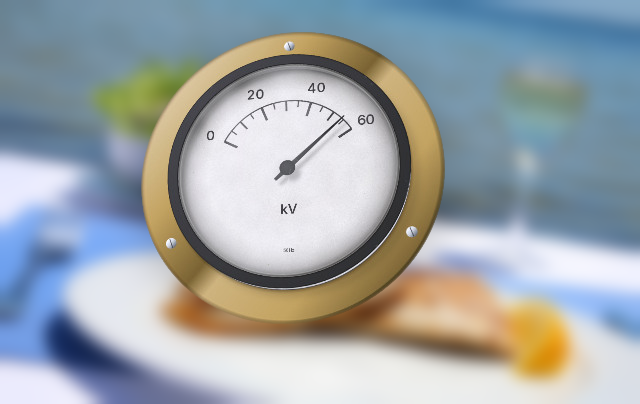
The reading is 55 kV
